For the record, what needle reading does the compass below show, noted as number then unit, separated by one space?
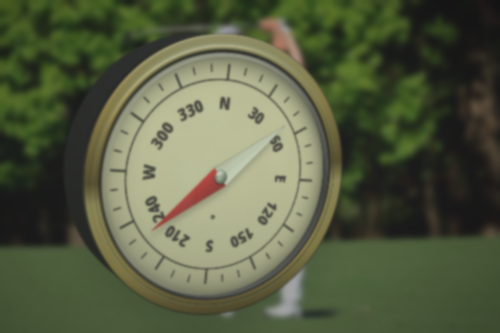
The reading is 230 °
